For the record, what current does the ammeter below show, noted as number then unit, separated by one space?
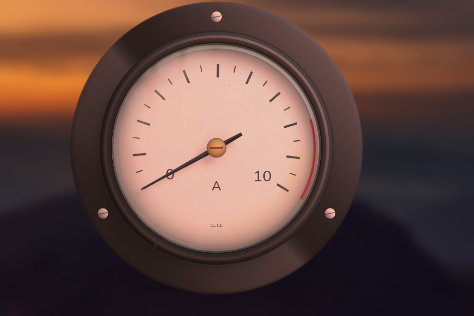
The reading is 0 A
